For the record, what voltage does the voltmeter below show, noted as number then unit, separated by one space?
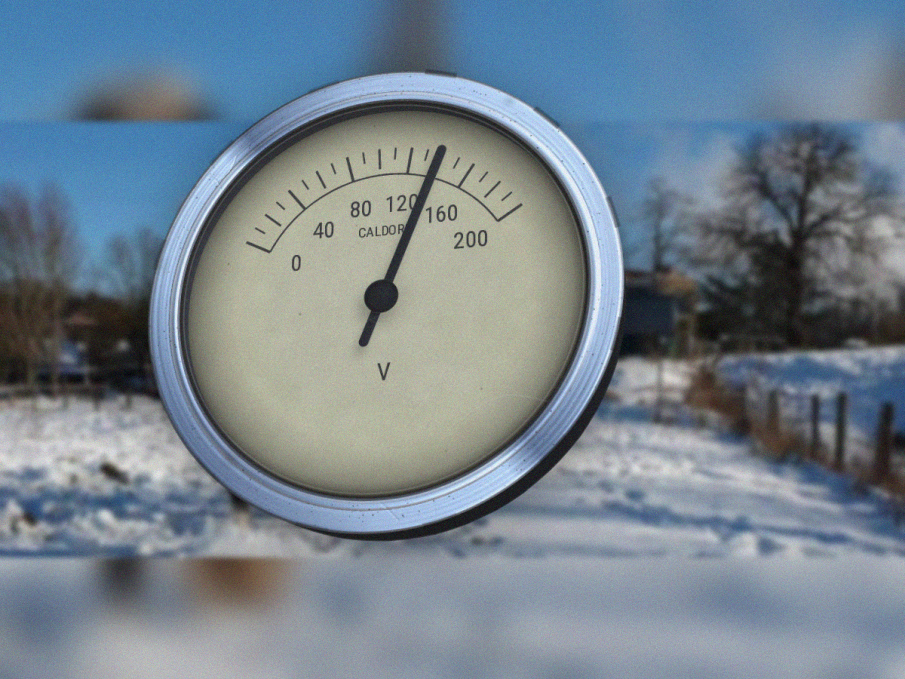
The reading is 140 V
